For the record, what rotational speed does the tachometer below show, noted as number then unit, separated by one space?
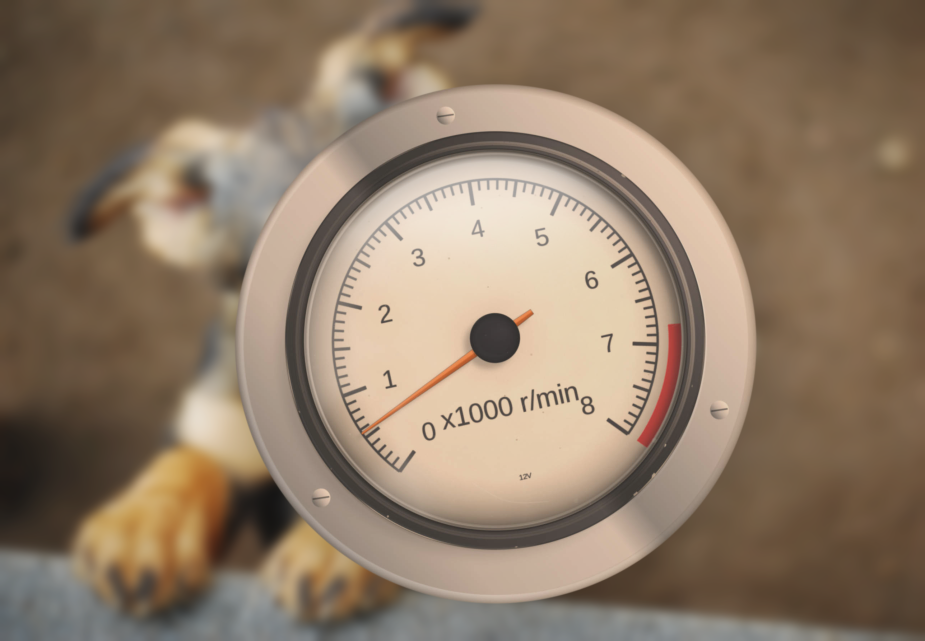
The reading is 550 rpm
